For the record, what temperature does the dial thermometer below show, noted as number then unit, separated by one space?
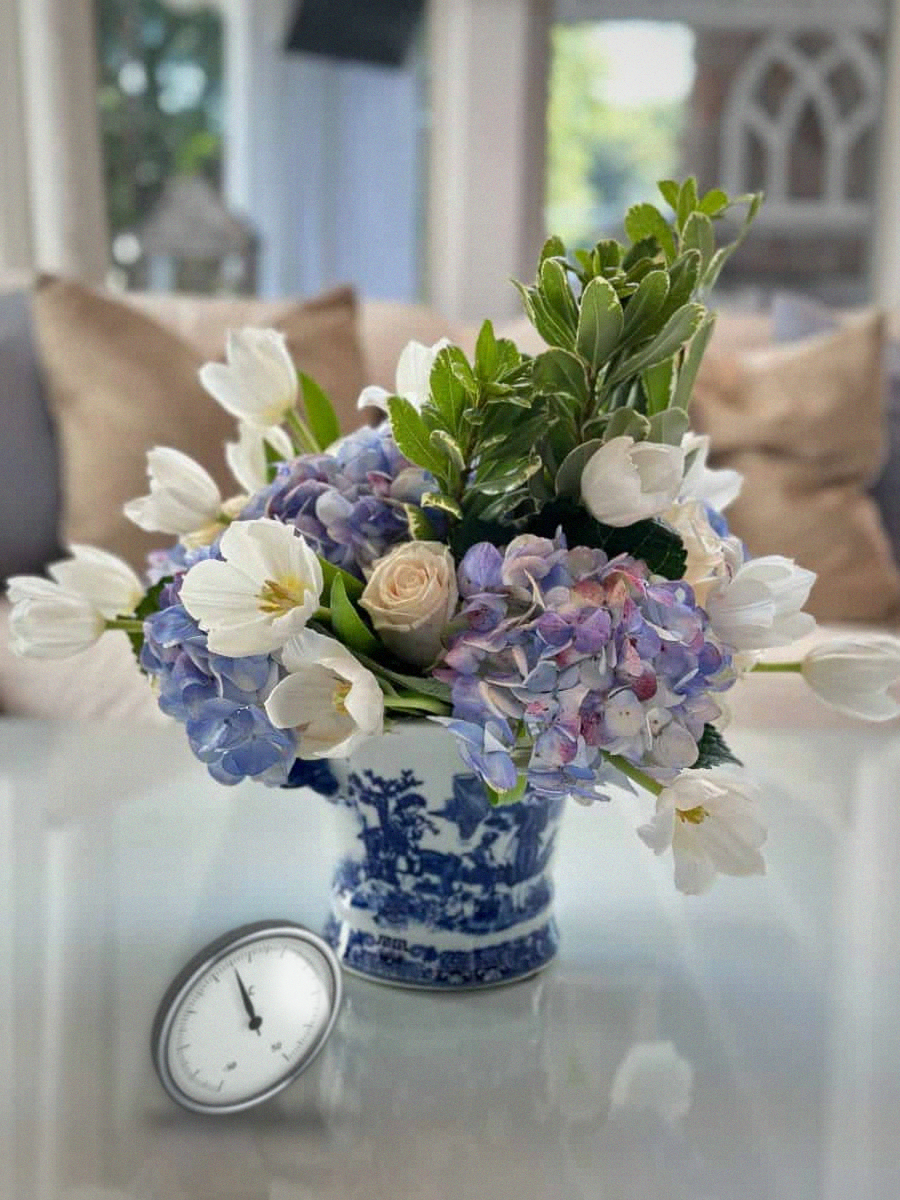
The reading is -5 °C
